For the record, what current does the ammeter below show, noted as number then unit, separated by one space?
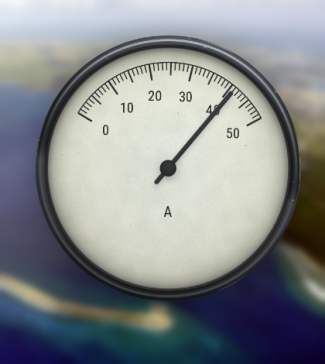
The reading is 41 A
